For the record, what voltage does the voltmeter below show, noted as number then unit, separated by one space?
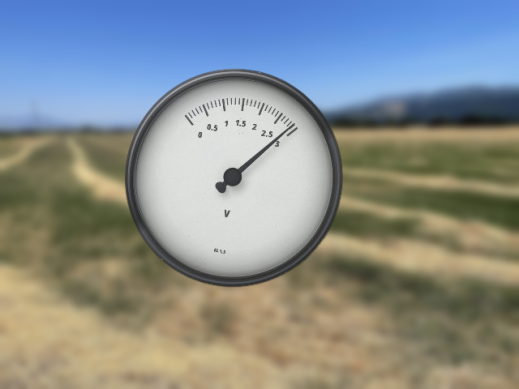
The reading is 2.9 V
